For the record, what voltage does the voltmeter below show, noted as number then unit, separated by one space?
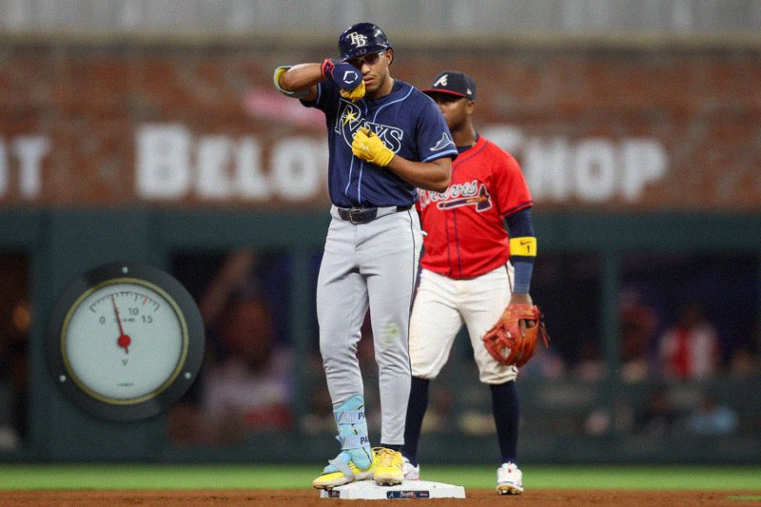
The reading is 5 V
